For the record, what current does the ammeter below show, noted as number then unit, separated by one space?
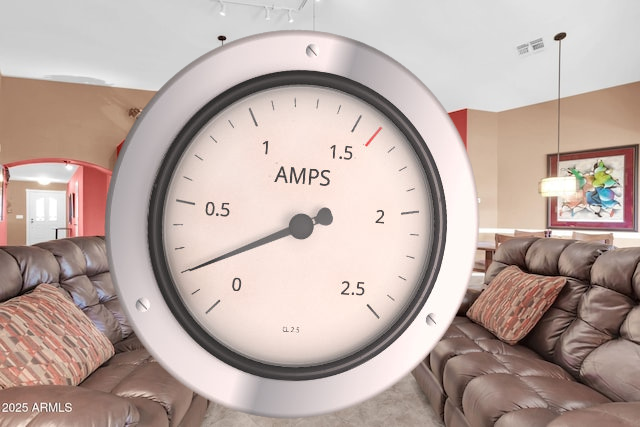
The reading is 0.2 A
